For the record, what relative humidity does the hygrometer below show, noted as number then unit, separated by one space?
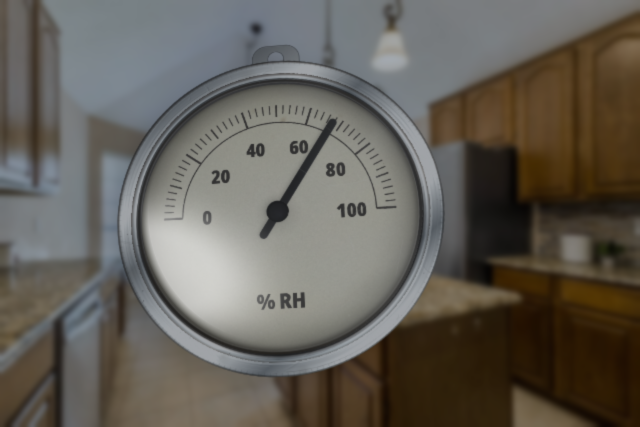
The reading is 68 %
